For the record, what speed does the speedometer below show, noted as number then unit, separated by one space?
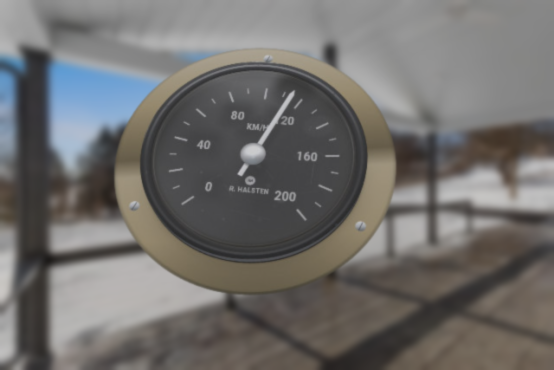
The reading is 115 km/h
